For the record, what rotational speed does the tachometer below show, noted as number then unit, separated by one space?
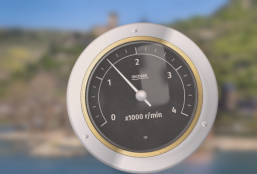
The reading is 1400 rpm
